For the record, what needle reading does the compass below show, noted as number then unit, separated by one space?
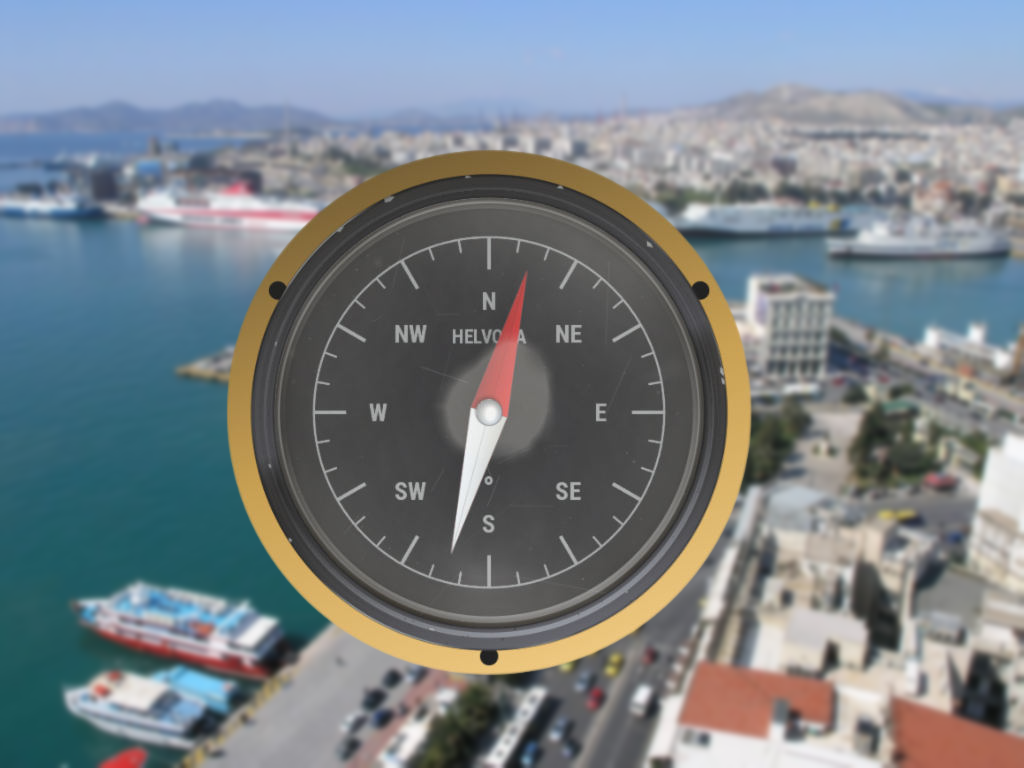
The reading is 15 °
